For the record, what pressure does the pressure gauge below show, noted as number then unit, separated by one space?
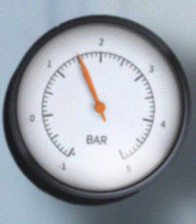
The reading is 1.5 bar
